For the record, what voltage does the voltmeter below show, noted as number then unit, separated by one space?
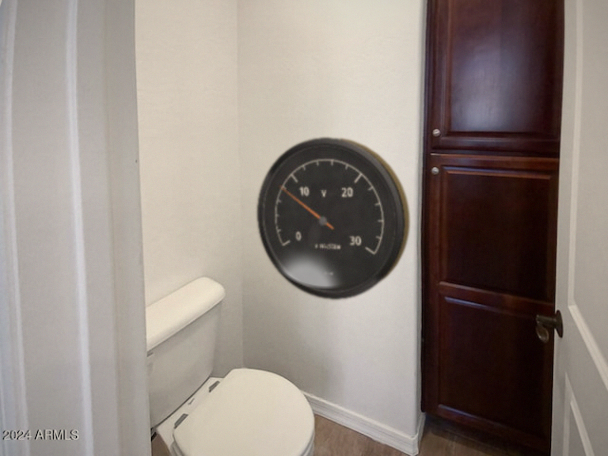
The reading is 8 V
